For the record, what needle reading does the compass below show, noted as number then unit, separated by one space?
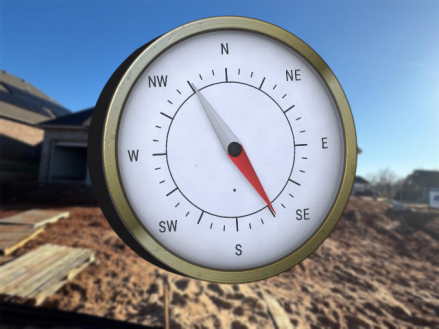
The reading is 150 °
